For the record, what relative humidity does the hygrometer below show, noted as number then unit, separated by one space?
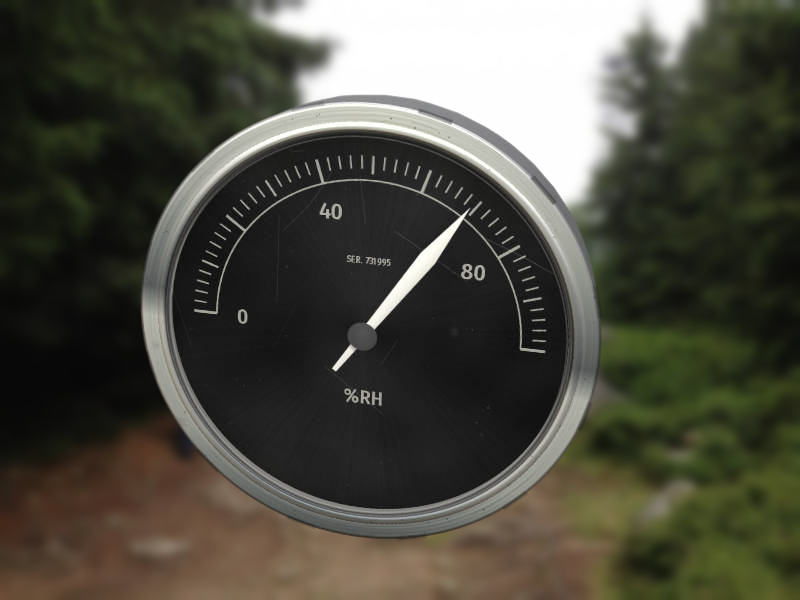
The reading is 69 %
